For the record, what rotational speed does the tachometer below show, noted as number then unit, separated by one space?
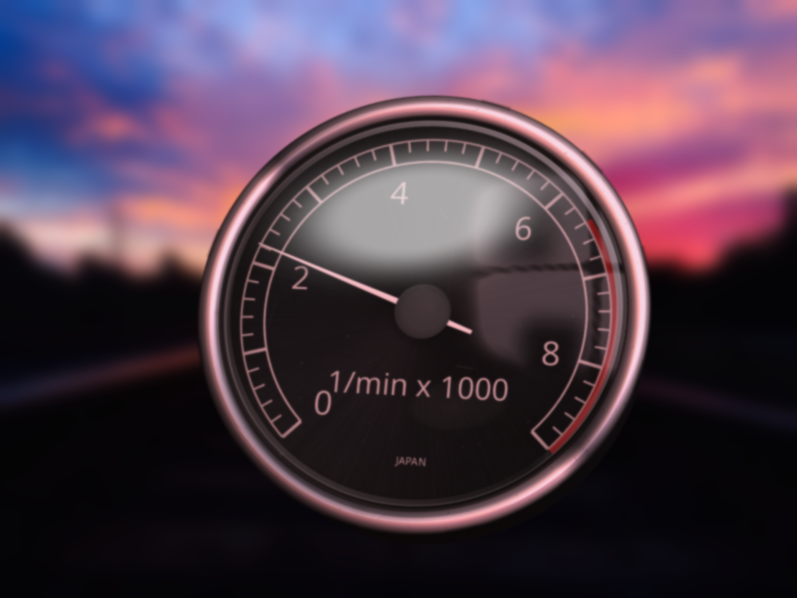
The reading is 2200 rpm
